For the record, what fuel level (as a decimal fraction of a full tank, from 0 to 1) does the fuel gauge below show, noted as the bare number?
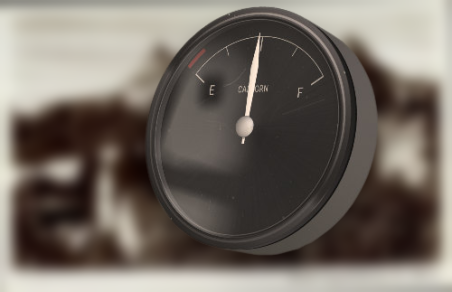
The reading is 0.5
